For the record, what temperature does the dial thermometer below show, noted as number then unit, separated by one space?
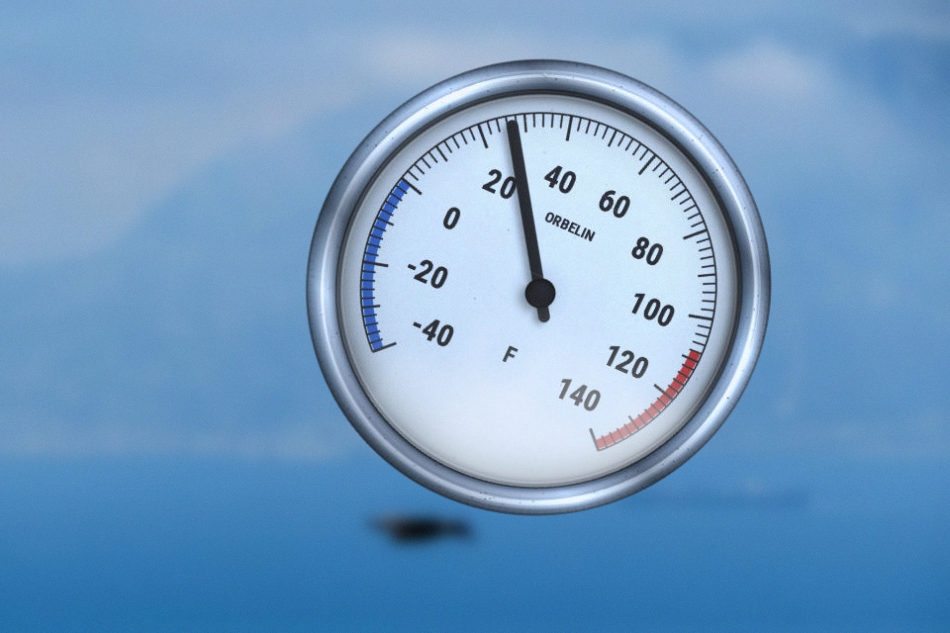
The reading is 27 °F
